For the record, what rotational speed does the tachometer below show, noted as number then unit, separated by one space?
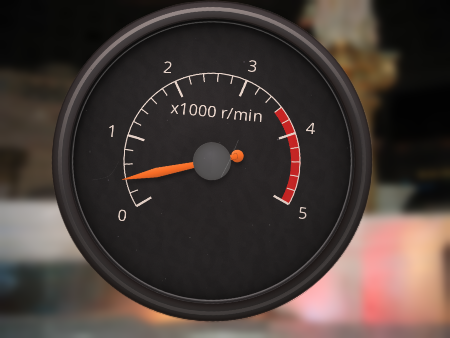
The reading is 400 rpm
